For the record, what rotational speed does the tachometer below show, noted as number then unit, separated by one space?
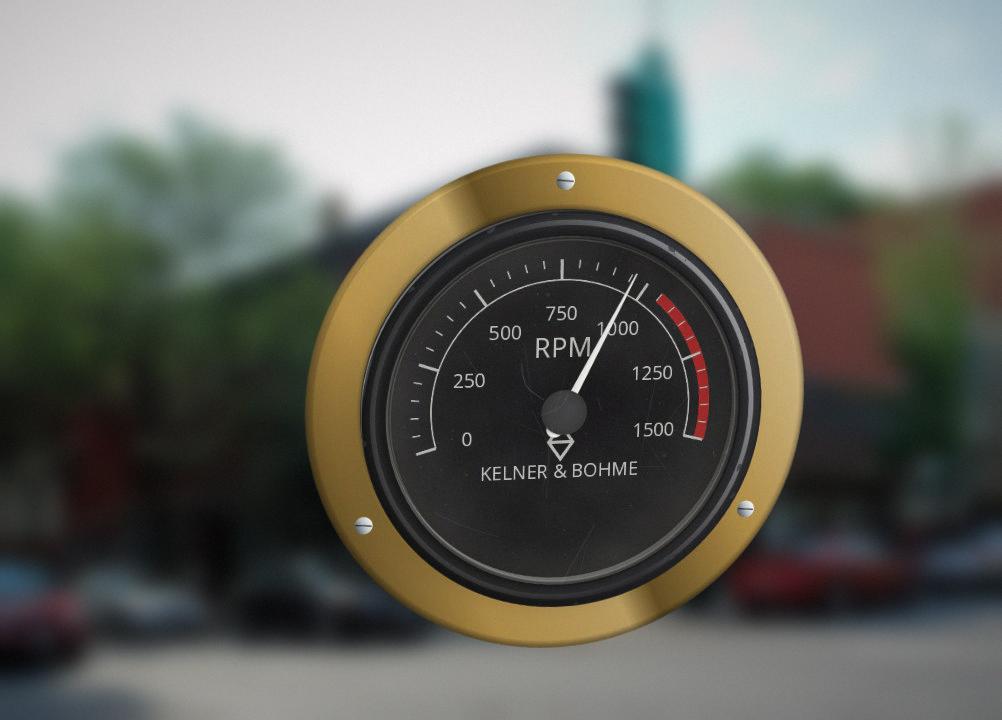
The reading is 950 rpm
